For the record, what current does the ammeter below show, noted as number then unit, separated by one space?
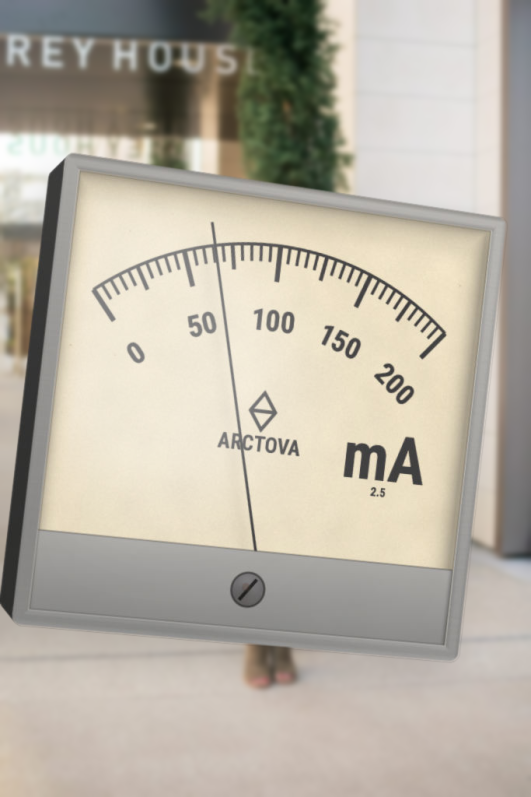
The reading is 65 mA
